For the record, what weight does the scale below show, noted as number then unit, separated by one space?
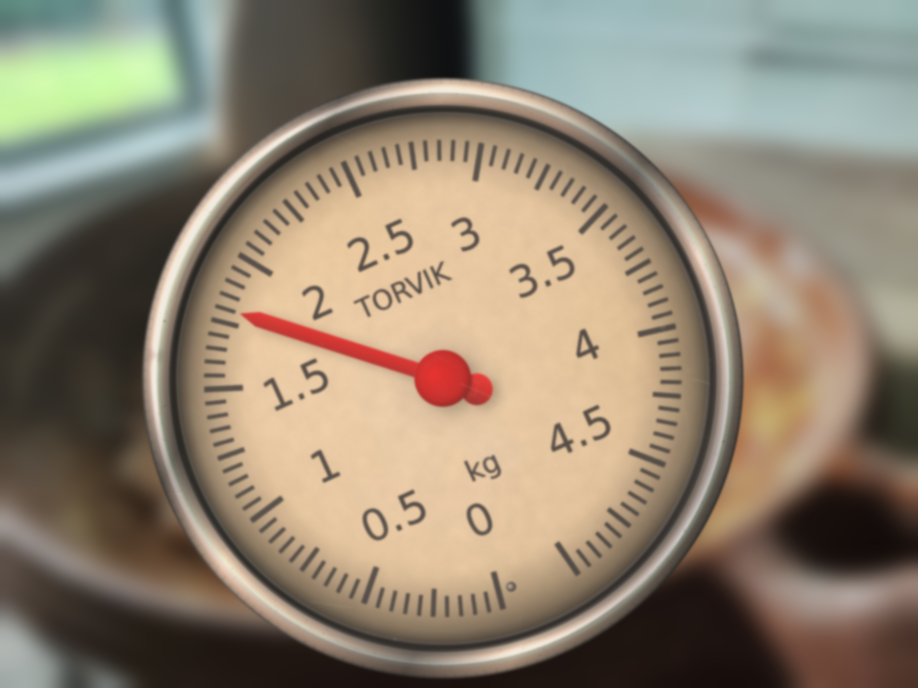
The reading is 1.8 kg
